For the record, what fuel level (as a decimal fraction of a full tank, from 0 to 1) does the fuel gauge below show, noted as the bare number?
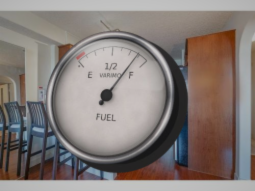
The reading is 0.875
